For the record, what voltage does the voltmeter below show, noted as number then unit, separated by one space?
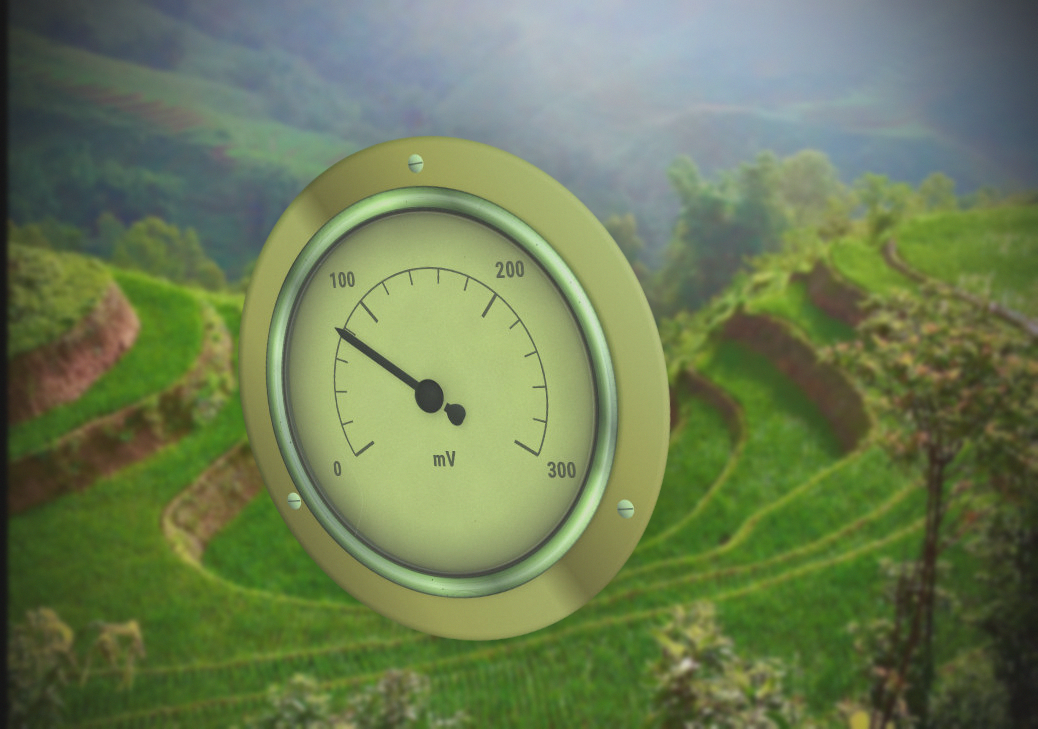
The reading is 80 mV
